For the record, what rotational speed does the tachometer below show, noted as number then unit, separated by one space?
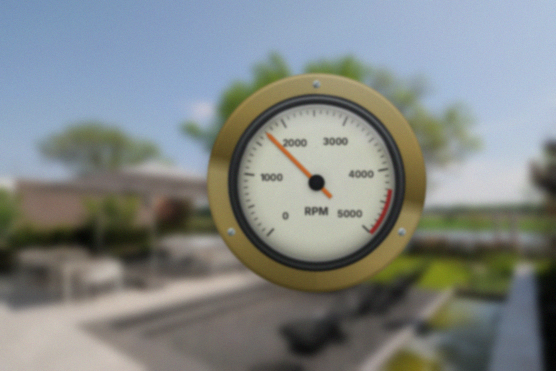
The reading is 1700 rpm
